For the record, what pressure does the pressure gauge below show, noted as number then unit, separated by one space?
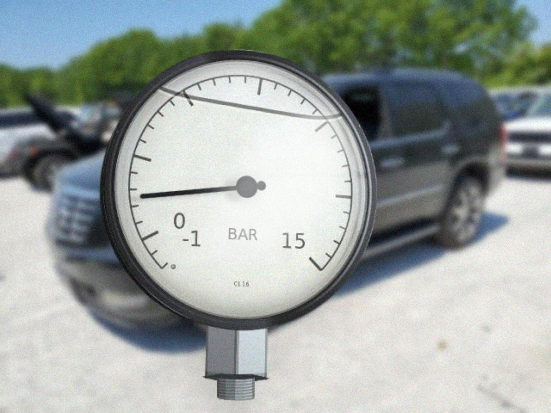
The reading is 1.25 bar
